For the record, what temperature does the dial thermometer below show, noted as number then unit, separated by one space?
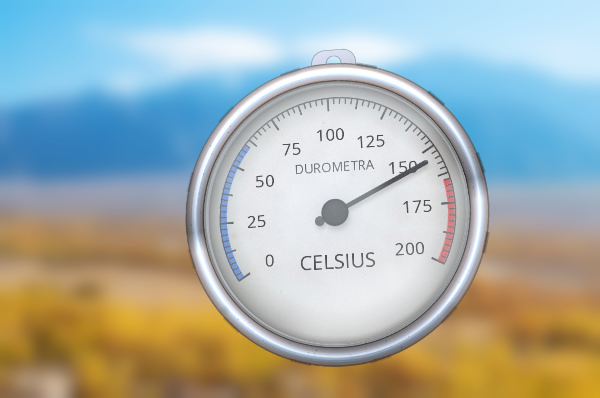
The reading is 155 °C
